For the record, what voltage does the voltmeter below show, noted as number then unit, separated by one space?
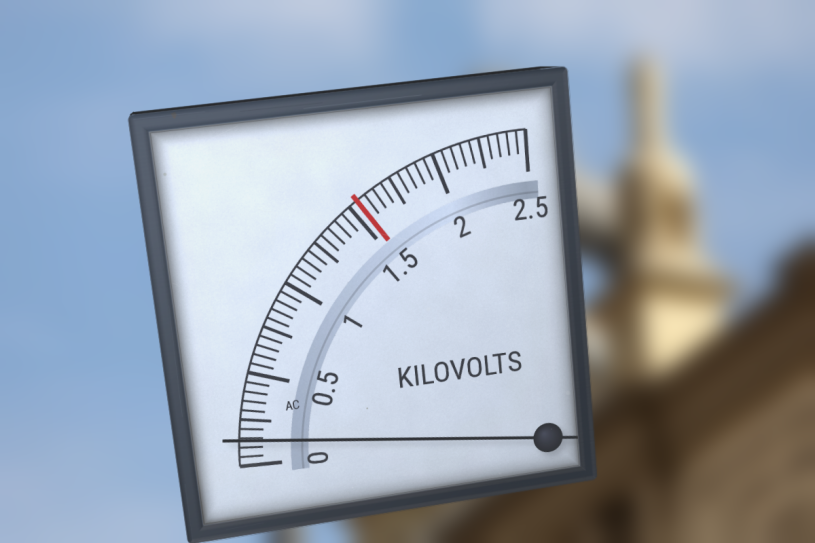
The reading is 0.15 kV
